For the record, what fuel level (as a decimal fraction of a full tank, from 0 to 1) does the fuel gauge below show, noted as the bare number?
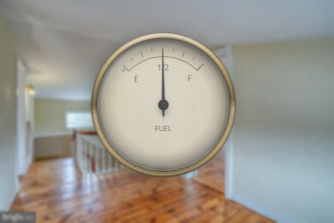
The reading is 0.5
